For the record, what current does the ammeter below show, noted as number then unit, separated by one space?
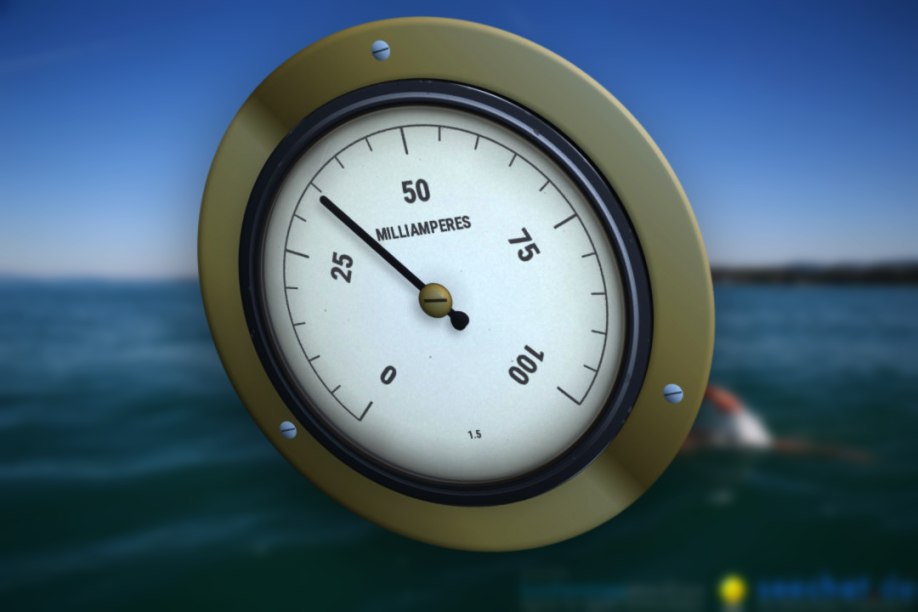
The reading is 35 mA
